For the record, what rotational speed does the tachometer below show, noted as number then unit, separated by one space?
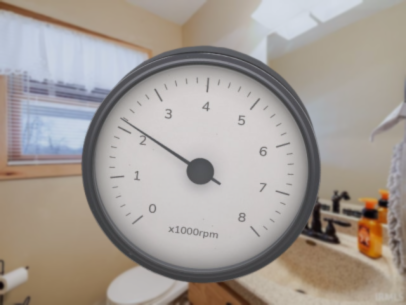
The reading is 2200 rpm
